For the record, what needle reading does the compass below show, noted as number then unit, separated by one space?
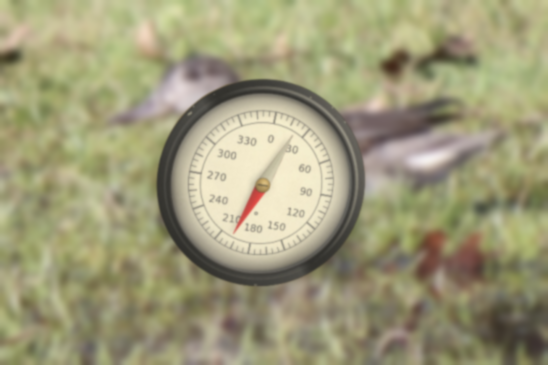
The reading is 200 °
